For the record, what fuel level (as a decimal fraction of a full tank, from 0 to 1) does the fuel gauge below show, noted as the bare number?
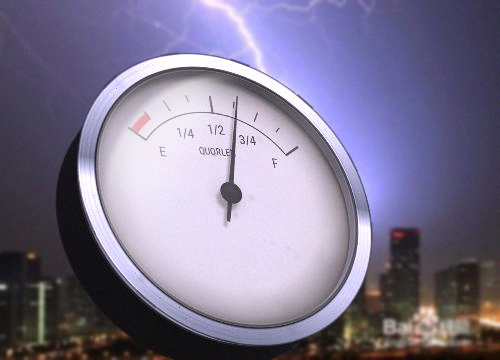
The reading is 0.625
